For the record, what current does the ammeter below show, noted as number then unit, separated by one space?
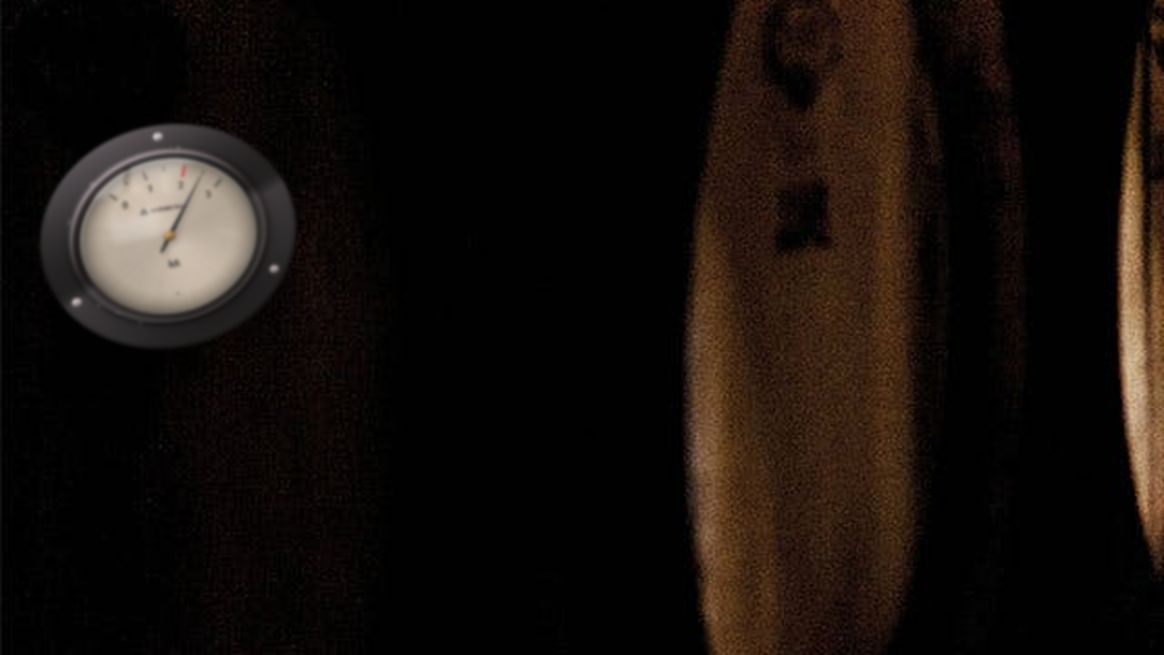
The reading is 2.5 kA
